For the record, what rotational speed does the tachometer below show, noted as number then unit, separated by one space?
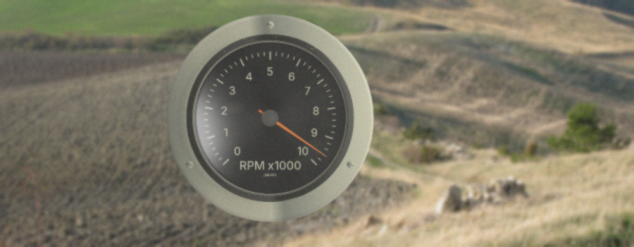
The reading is 9600 rpm
